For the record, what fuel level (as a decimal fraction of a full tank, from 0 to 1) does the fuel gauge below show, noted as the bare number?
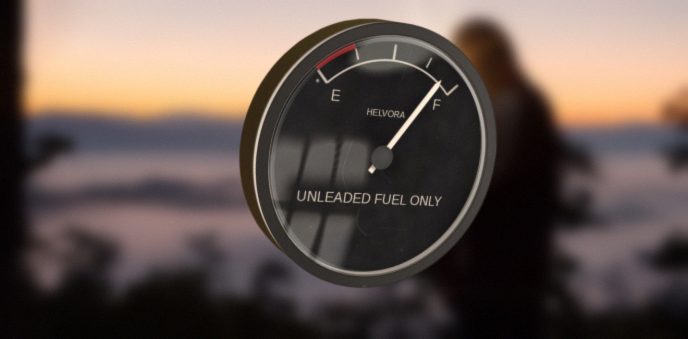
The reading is 0.875
